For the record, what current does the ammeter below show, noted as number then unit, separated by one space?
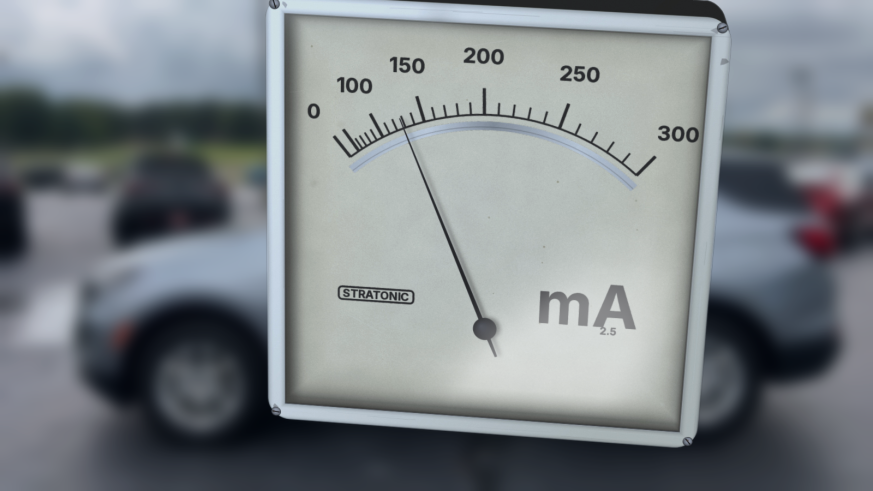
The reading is 130 mA
